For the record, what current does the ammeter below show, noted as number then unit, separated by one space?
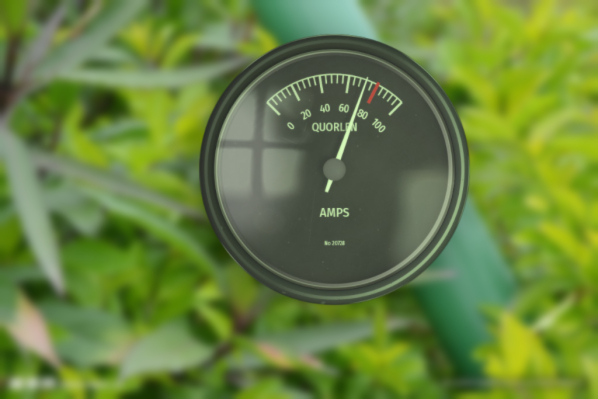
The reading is 72 A
